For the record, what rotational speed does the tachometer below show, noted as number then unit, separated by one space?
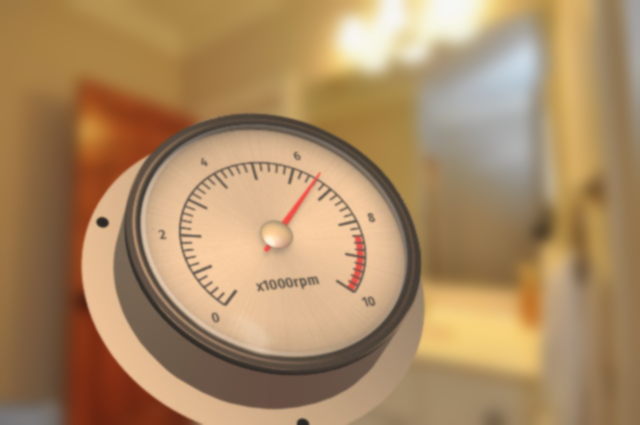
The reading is 6600 rpm
